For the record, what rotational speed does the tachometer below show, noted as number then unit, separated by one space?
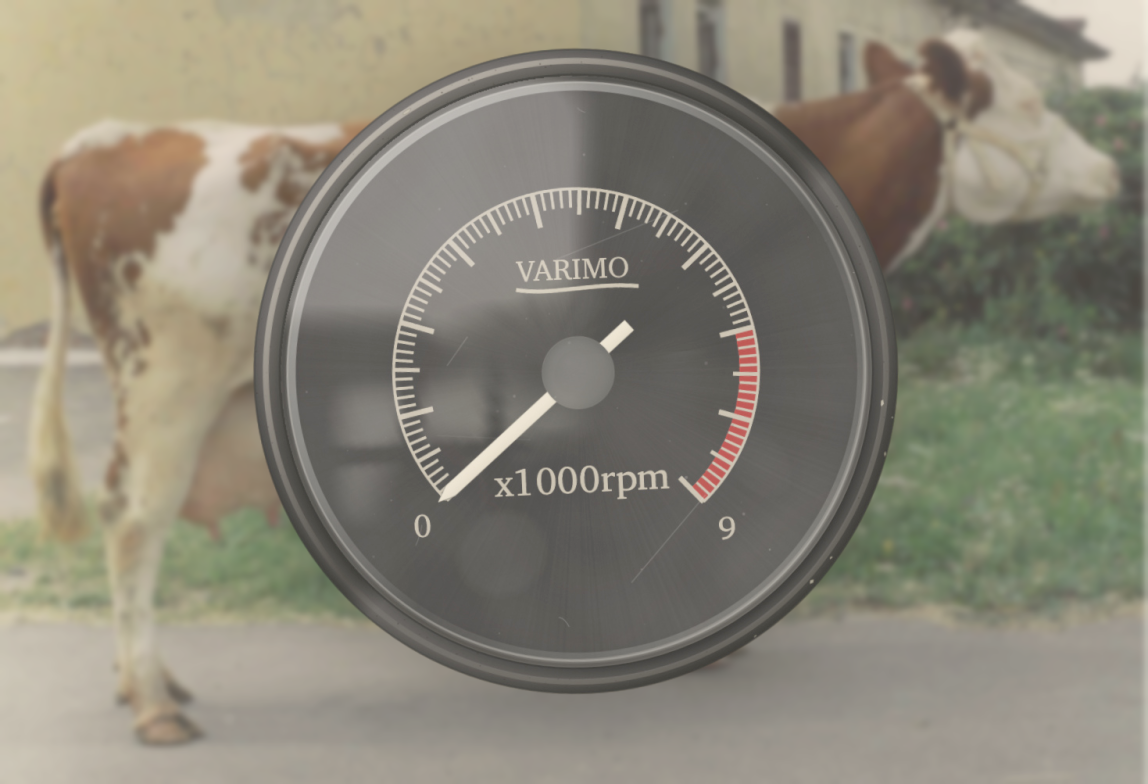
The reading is 50 rpm
